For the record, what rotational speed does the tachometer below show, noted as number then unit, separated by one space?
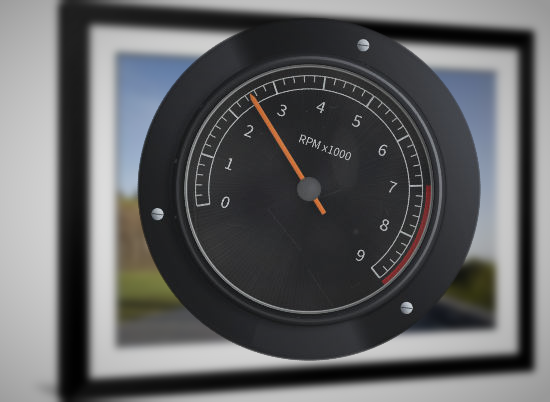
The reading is 2500 rpm
